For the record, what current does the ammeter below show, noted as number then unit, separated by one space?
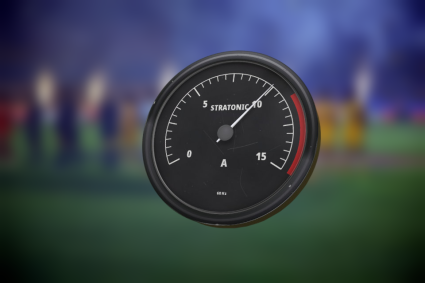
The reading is 10 A
